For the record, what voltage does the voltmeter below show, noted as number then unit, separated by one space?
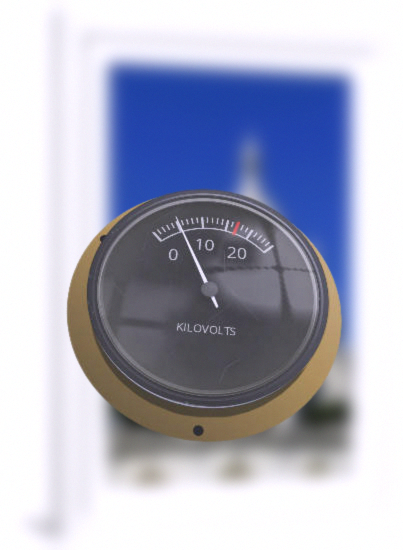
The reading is 5 kV
